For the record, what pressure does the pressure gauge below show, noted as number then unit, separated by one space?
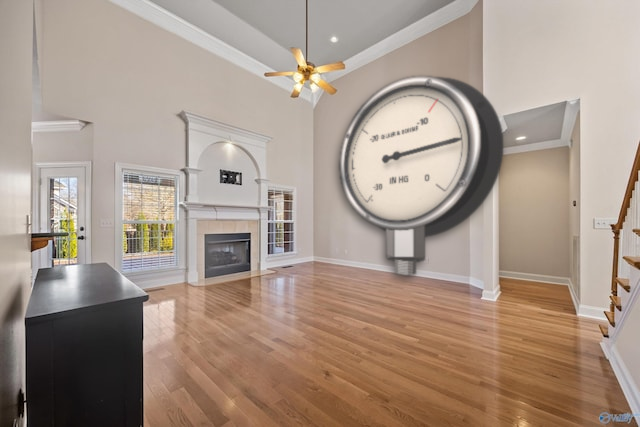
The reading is -5 inHg
